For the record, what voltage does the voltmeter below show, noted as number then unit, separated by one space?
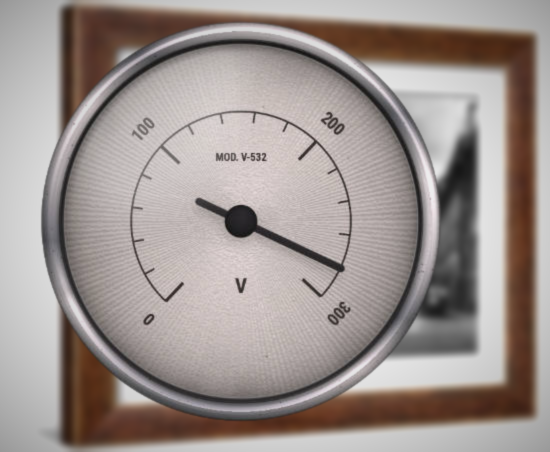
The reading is 280 V
